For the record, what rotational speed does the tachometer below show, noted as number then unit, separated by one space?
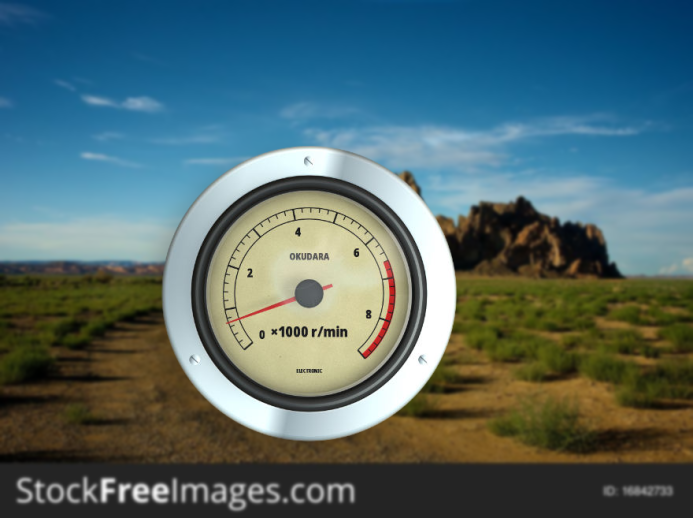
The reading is 700 rpm
